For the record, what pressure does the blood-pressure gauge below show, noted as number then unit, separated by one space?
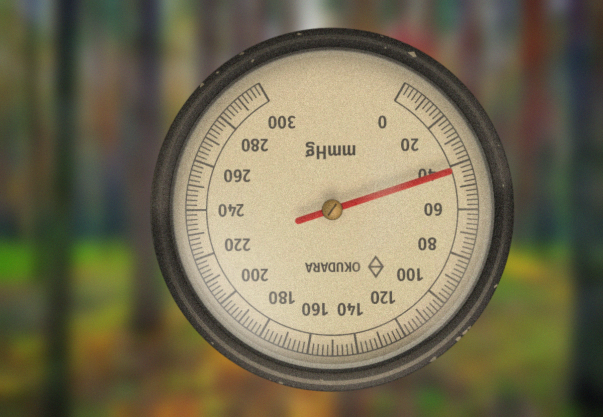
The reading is 42 mmHg
